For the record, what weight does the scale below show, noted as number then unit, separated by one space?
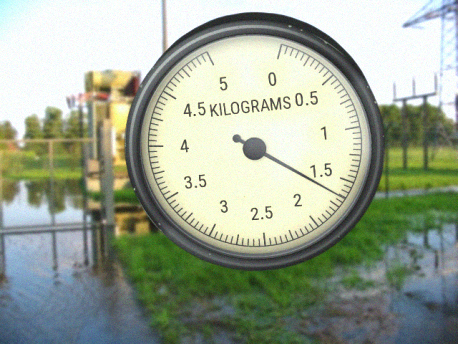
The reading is 1.65 kg
